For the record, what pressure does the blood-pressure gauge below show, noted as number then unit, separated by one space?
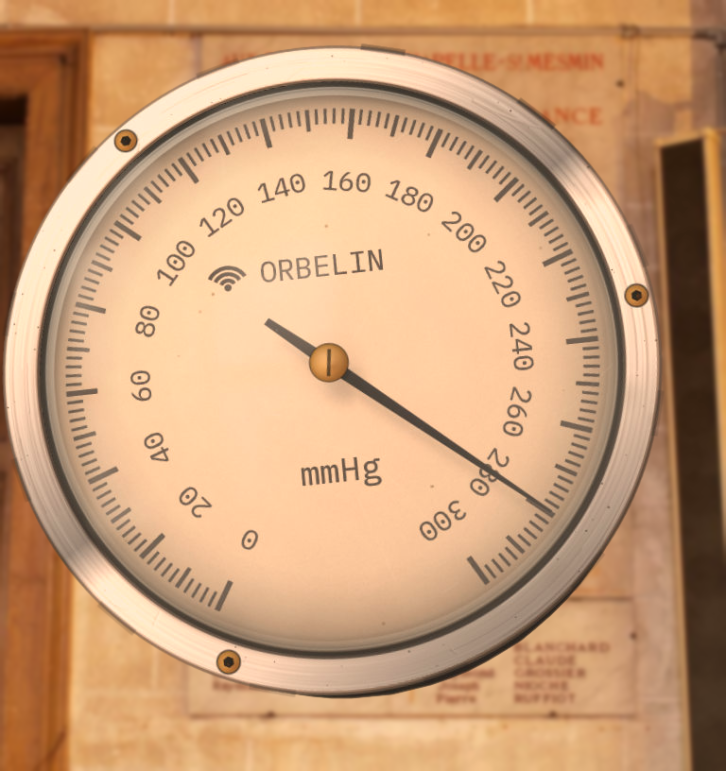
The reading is 280 mmHg
